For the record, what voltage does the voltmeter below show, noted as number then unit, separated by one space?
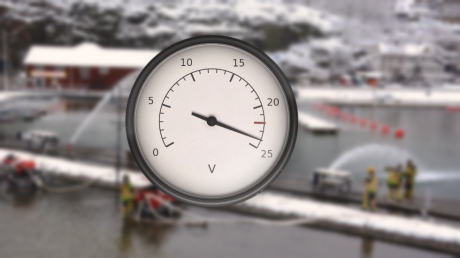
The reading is 24 V
